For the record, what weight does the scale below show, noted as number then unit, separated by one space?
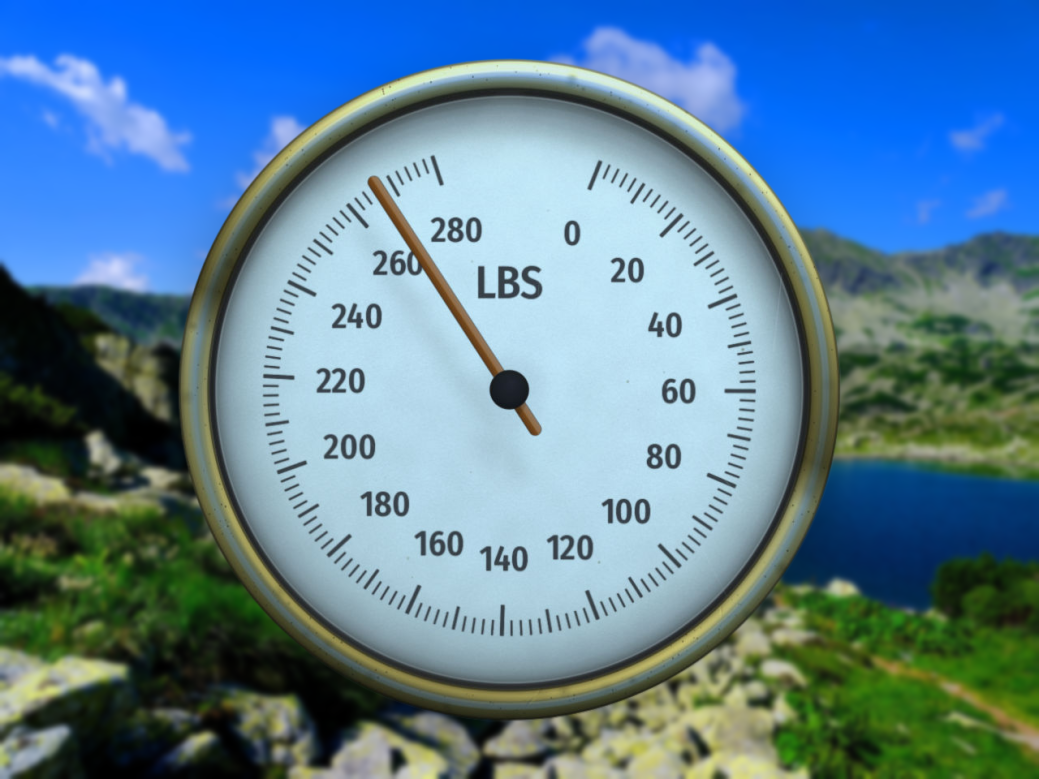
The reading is 267 lb
